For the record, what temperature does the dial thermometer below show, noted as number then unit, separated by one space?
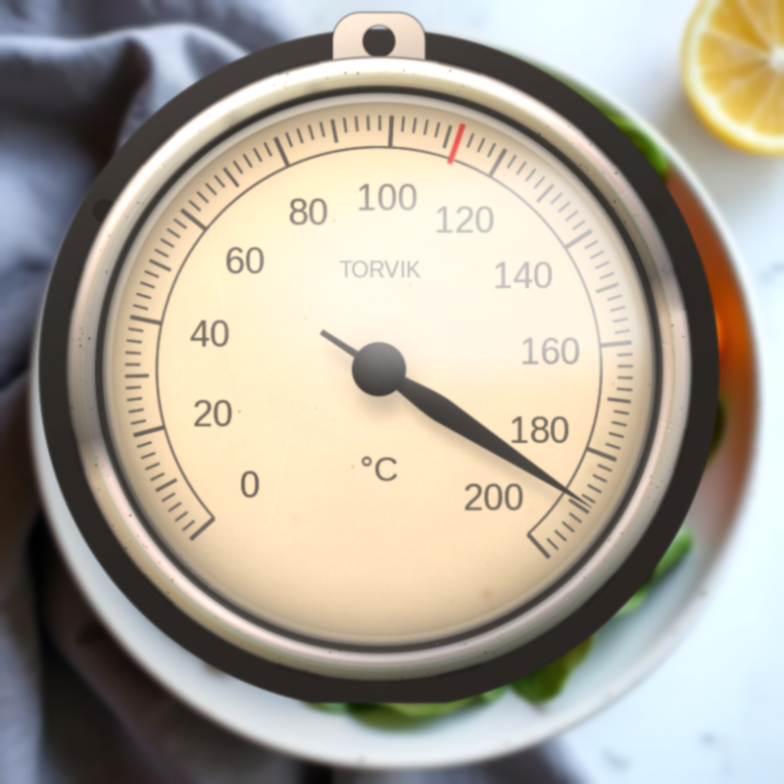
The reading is 189 °C
